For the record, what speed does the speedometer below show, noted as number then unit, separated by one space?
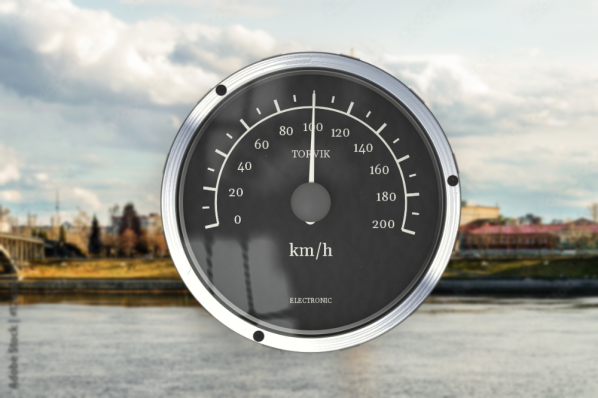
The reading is 100 km/h
